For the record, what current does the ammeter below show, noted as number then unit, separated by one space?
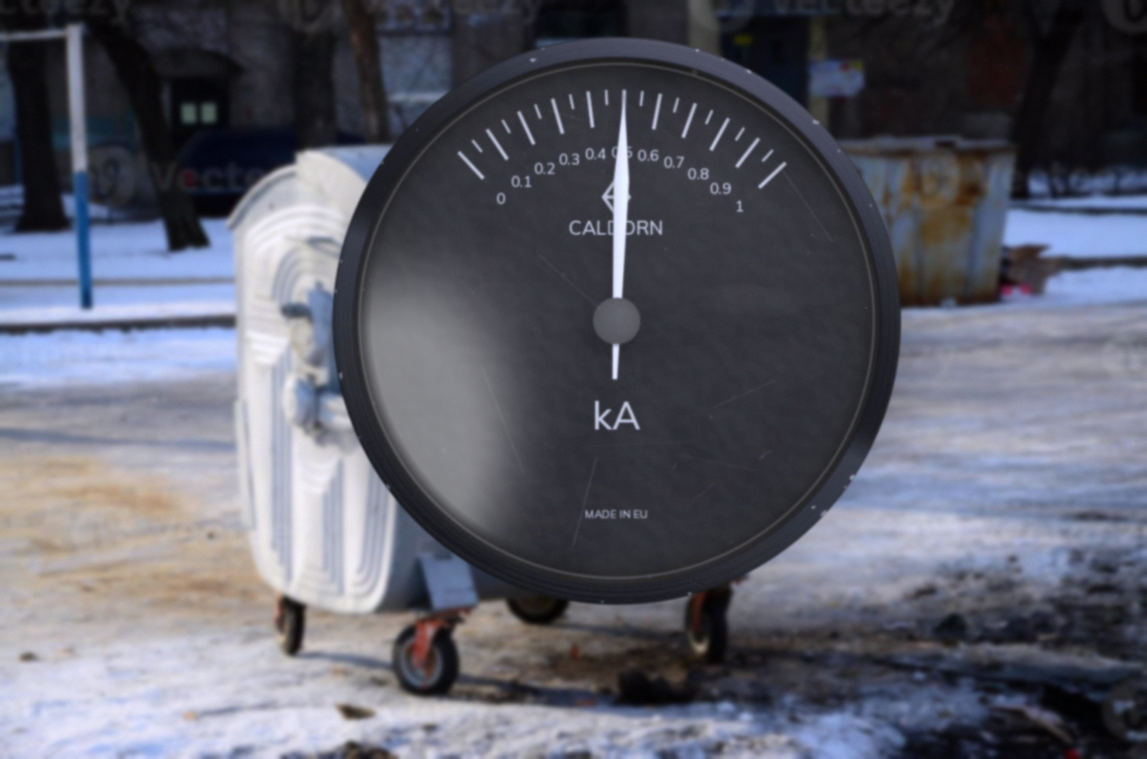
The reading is 0.5 kA
